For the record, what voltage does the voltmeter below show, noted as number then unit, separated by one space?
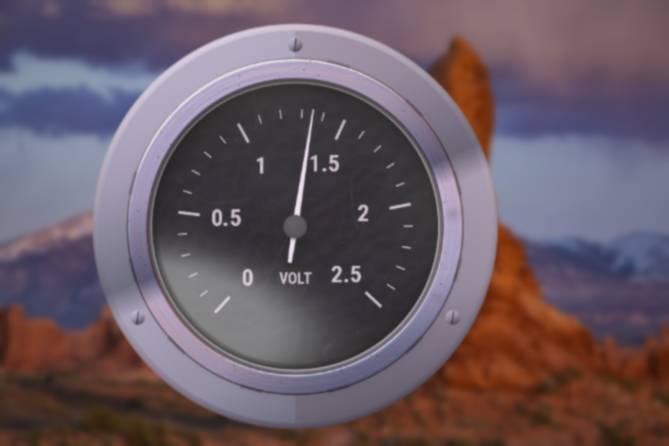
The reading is 1.35 V
